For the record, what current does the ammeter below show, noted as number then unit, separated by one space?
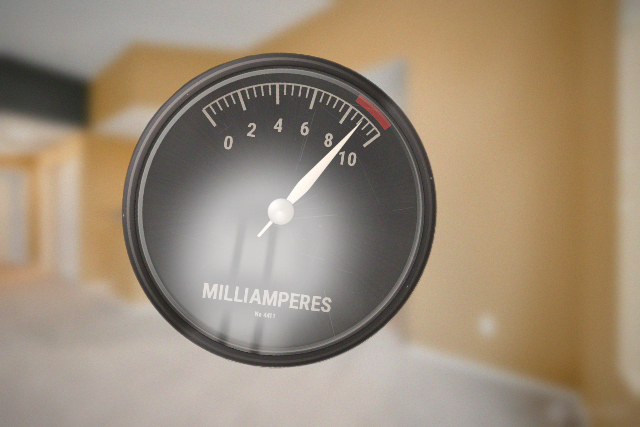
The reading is 8.8 mA
